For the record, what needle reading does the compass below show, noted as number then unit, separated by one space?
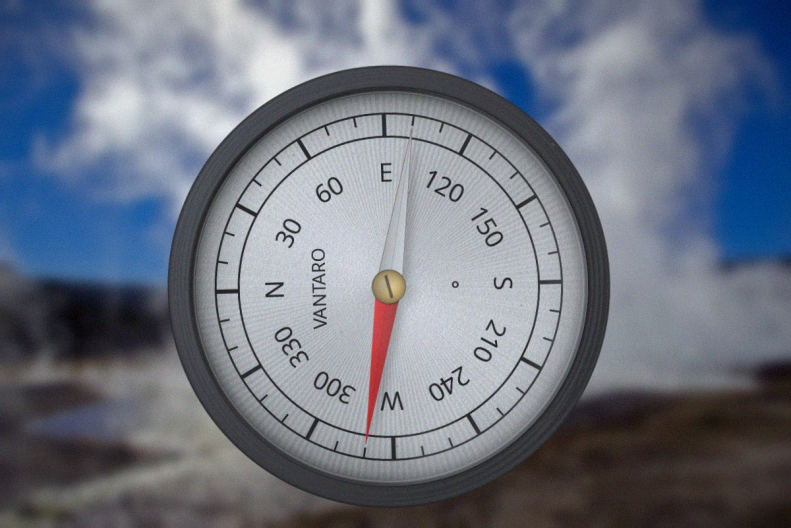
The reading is 280 °
